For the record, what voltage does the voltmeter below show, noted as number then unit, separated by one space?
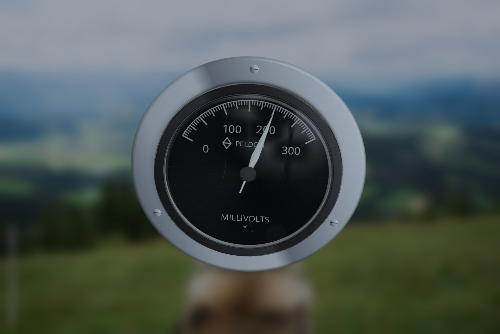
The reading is 200 mV
